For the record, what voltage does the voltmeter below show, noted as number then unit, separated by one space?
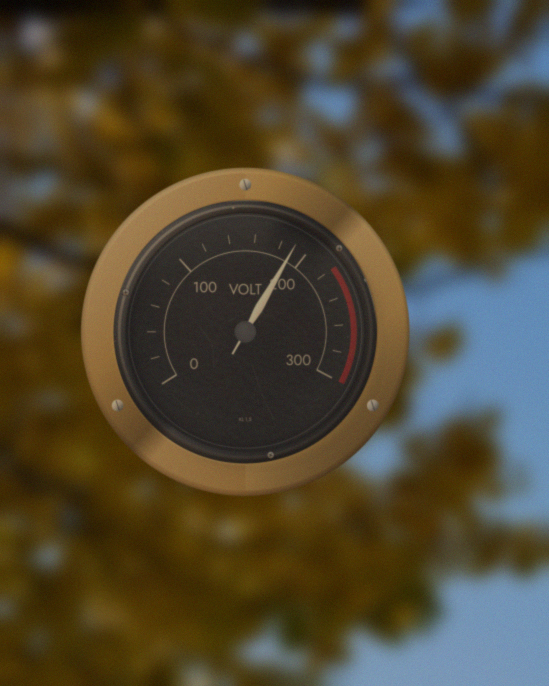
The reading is 190 V
